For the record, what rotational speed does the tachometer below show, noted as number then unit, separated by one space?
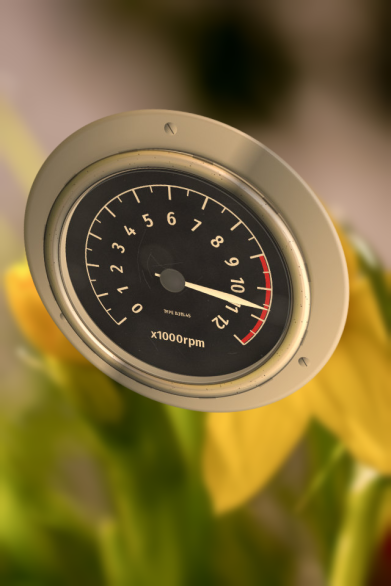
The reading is 10500 rpm
